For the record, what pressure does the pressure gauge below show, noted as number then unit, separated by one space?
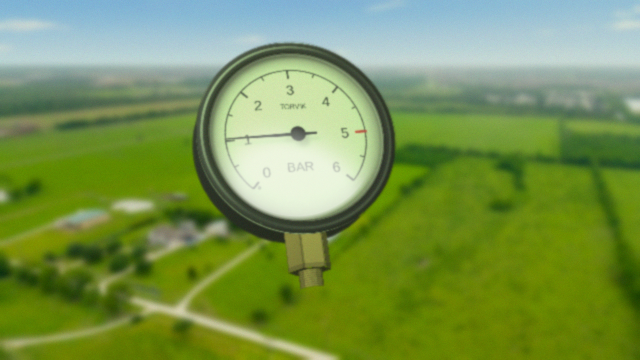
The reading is 1 bar
